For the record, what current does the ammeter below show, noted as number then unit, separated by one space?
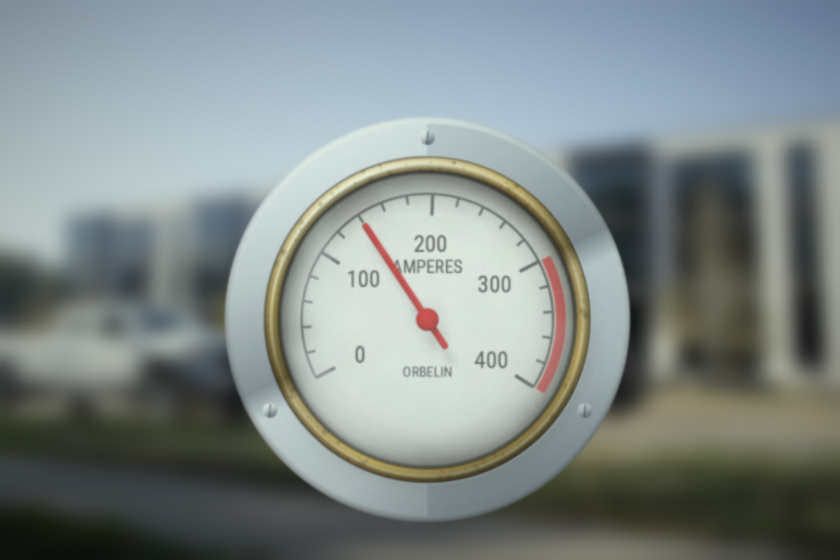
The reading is 140 A
